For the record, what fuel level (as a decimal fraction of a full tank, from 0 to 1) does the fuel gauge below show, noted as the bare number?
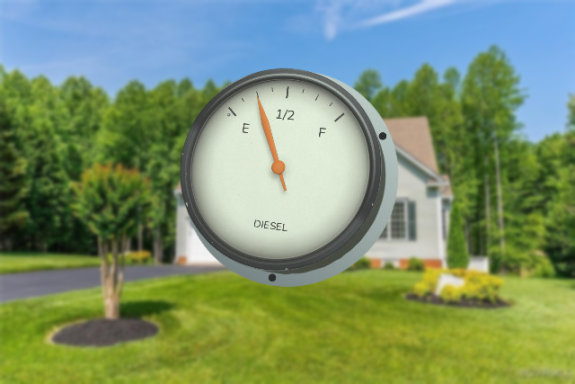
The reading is 0.25
